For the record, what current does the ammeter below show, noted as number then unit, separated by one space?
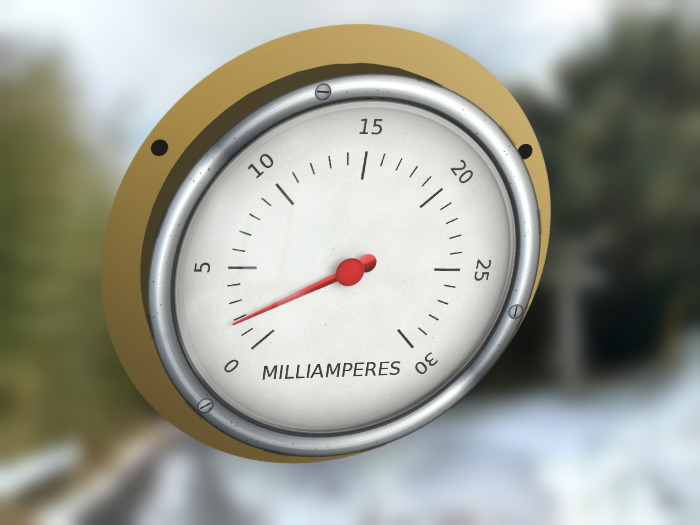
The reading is 2 mA
